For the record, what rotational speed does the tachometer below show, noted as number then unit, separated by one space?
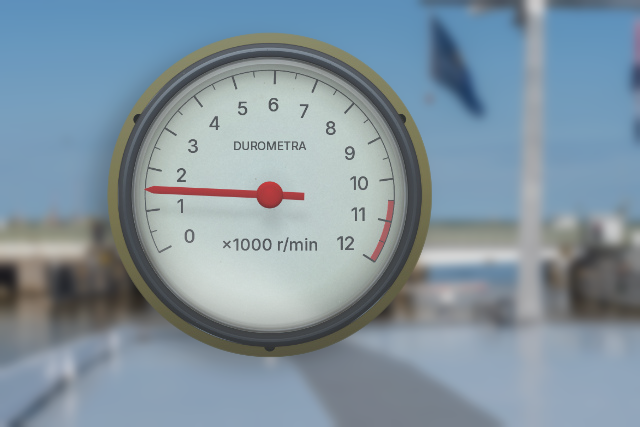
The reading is 1500 rpm
